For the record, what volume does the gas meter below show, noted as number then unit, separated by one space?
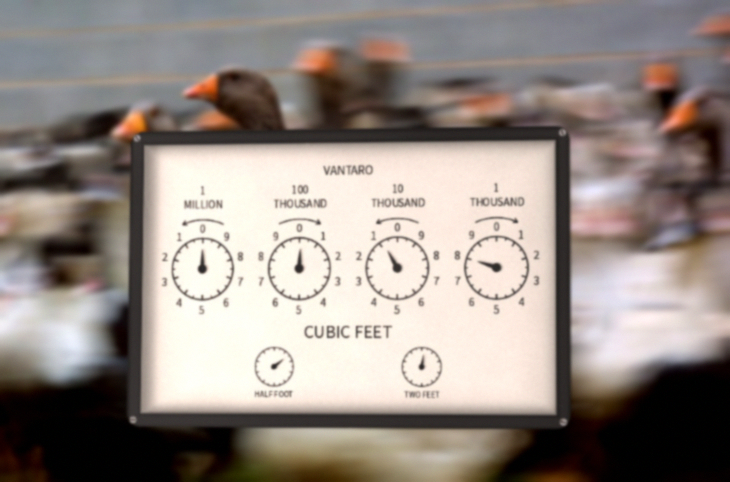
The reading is 800 ft³
